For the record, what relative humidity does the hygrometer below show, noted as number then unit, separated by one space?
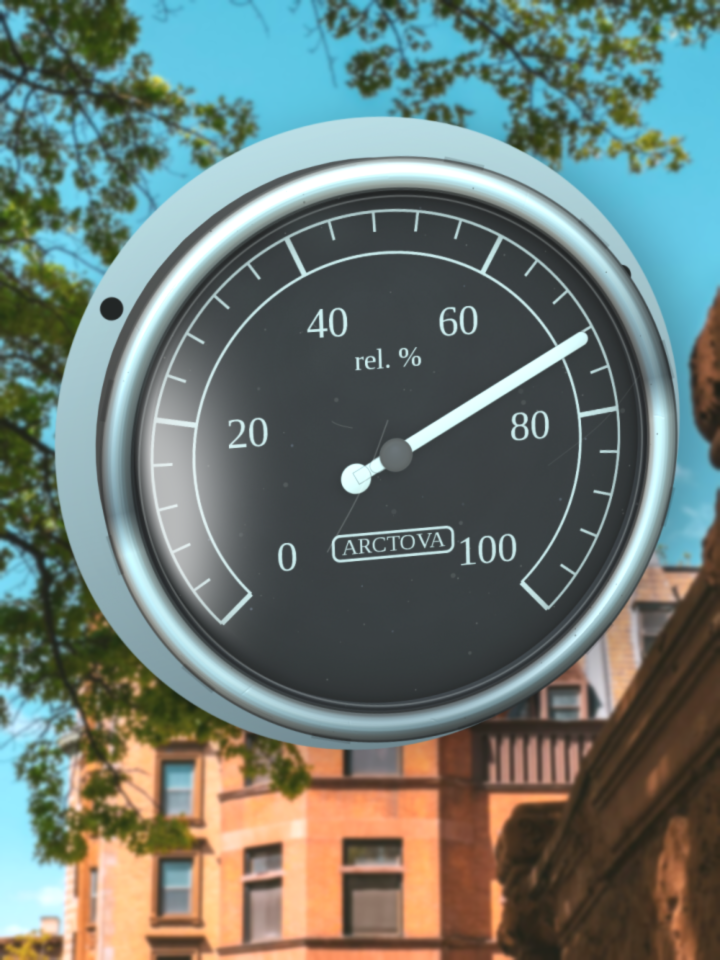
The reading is 72 %
